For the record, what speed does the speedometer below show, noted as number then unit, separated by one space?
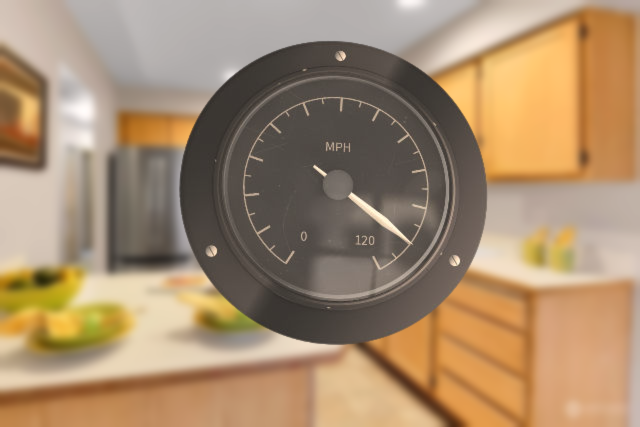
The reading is 110 mph
